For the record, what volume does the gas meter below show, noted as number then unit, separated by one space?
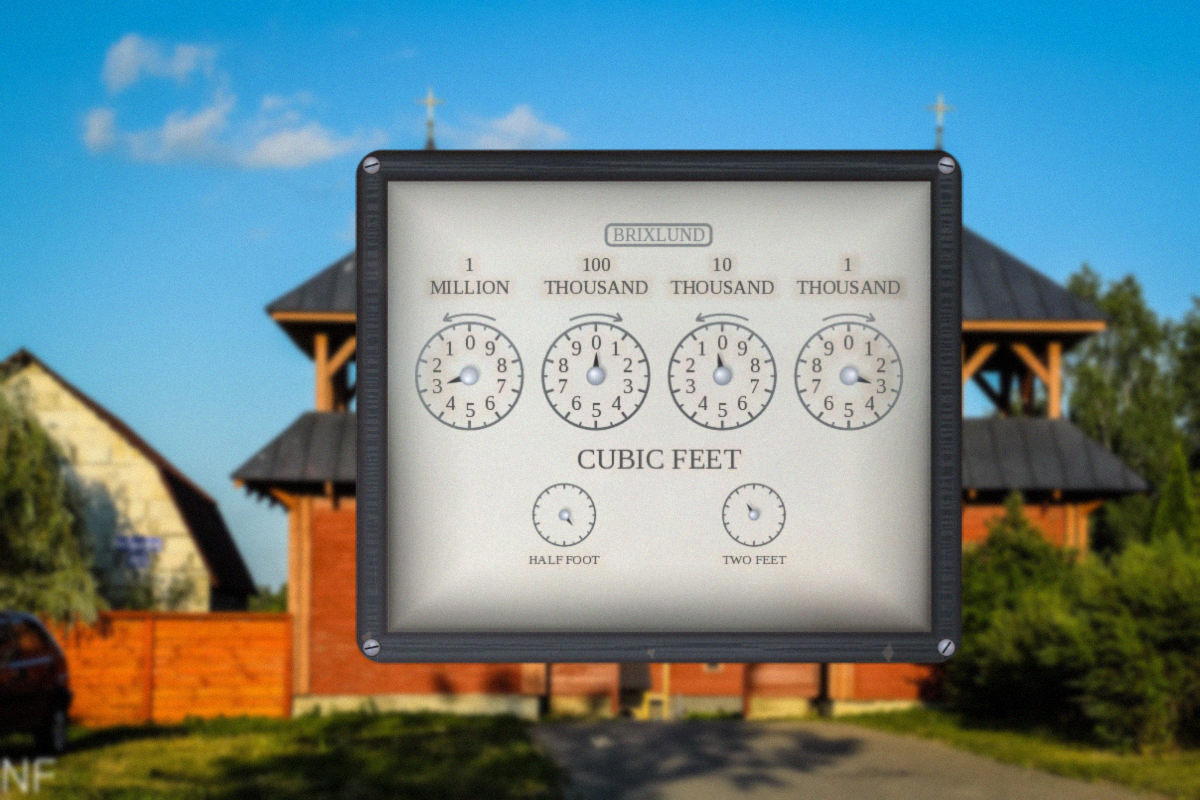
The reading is 300300 ft³
